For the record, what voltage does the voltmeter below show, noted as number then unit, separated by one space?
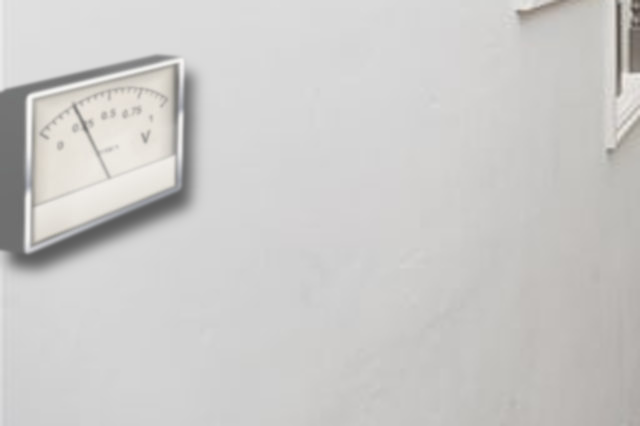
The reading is 0.25 V
